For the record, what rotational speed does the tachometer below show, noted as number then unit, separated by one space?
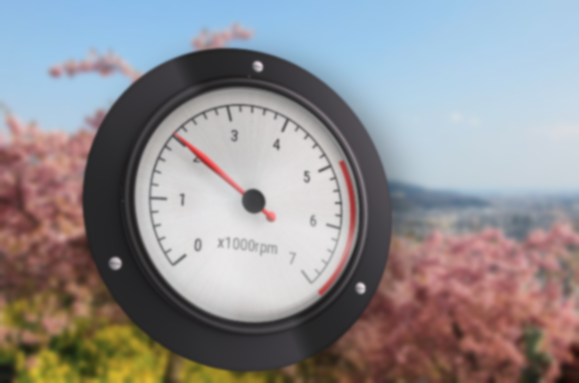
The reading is 2000 rpm
